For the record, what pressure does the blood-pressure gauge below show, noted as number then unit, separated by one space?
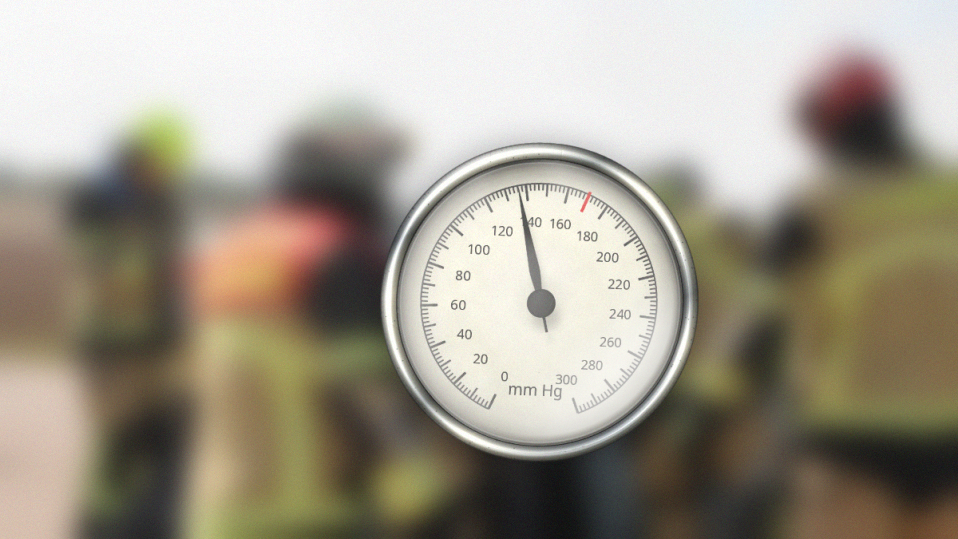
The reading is 136 mmHg
